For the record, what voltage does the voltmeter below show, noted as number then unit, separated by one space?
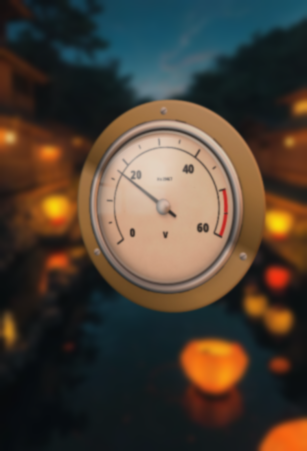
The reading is 17.5 V
